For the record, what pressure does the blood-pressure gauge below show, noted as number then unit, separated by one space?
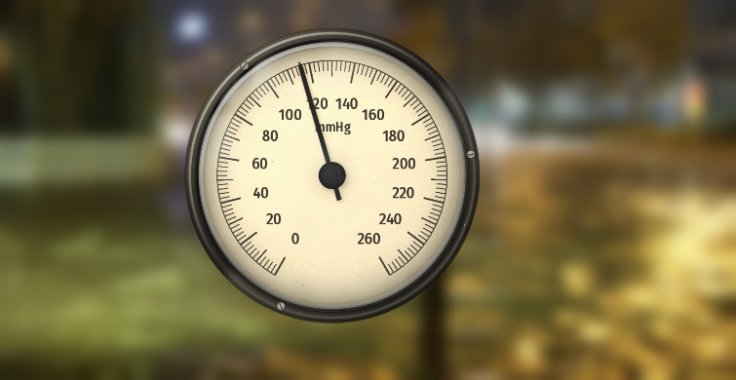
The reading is 116 mmHg
